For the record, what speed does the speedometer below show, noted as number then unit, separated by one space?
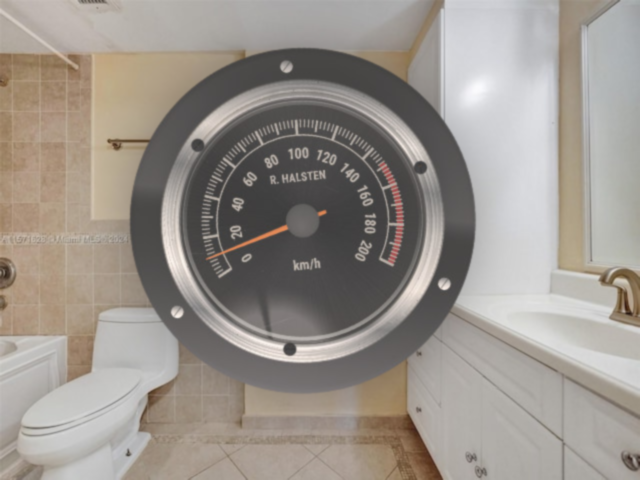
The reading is 10 km/h
